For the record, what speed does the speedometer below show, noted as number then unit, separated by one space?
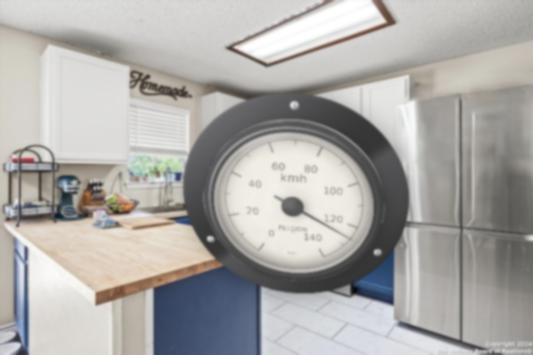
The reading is 125 km/h
